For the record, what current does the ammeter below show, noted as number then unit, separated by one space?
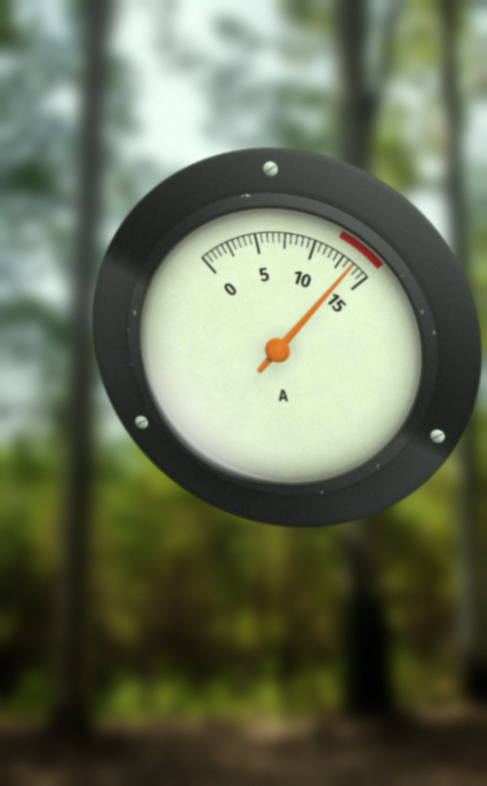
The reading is 13.5 A
